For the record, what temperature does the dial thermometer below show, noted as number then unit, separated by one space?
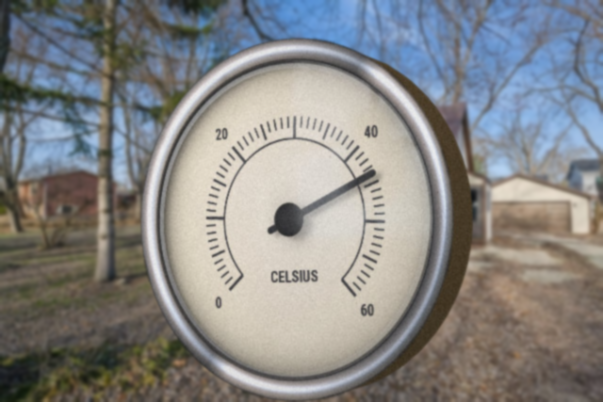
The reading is 44 °C
